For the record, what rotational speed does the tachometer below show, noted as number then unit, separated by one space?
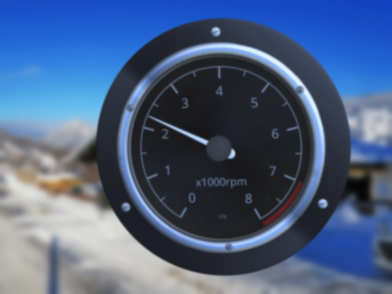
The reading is 2250 rpm
